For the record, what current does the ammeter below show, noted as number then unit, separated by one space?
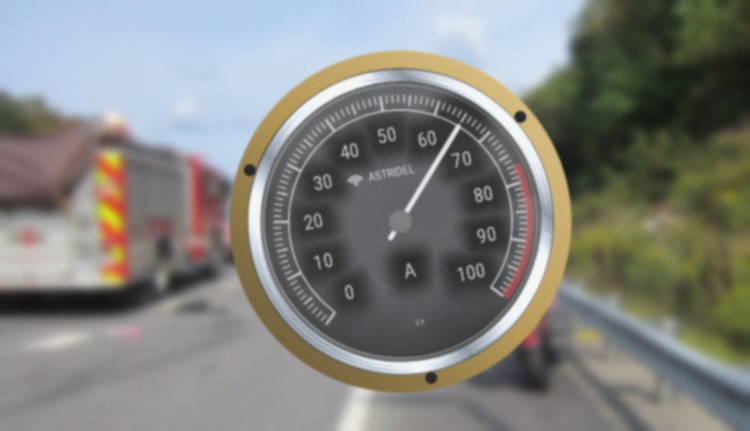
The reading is 65 A
